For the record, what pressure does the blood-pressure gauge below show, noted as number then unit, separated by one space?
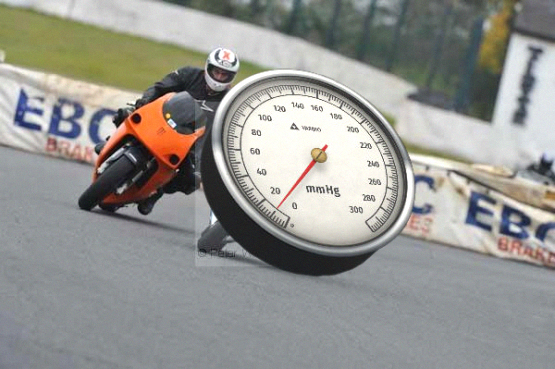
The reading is 10 mmHg
